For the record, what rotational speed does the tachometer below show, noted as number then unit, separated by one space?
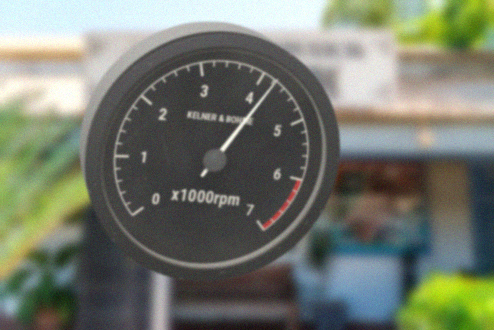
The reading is 4200 rpm
